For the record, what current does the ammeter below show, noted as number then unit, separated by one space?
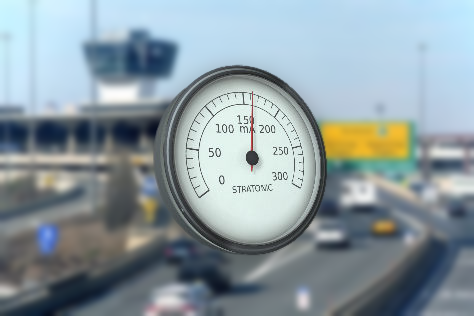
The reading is 160 mA
